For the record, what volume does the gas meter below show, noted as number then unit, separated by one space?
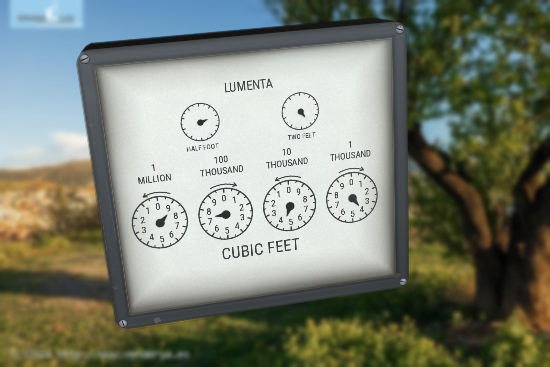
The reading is 874400 ft³
